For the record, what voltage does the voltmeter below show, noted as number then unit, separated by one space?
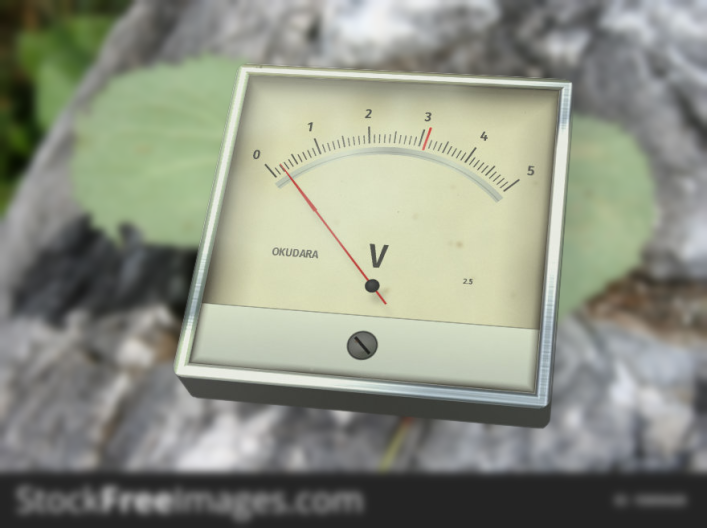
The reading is 0.2 V
